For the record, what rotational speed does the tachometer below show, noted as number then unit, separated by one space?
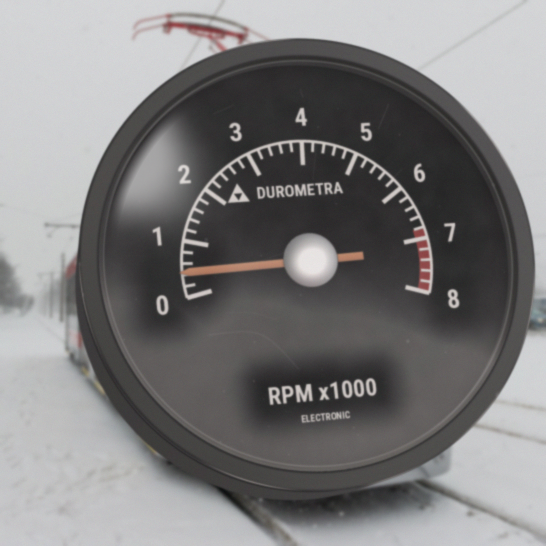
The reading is 400 rpm
